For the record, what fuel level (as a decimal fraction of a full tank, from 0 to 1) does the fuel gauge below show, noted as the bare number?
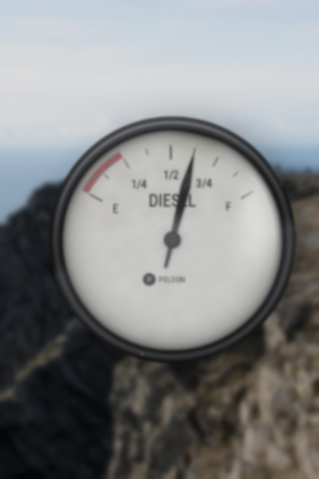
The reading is 0.625
